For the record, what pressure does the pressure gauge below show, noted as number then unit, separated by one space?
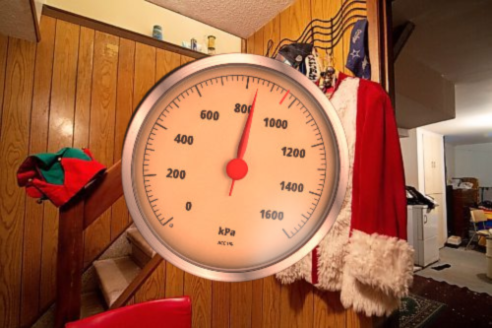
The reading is 840 kPa
